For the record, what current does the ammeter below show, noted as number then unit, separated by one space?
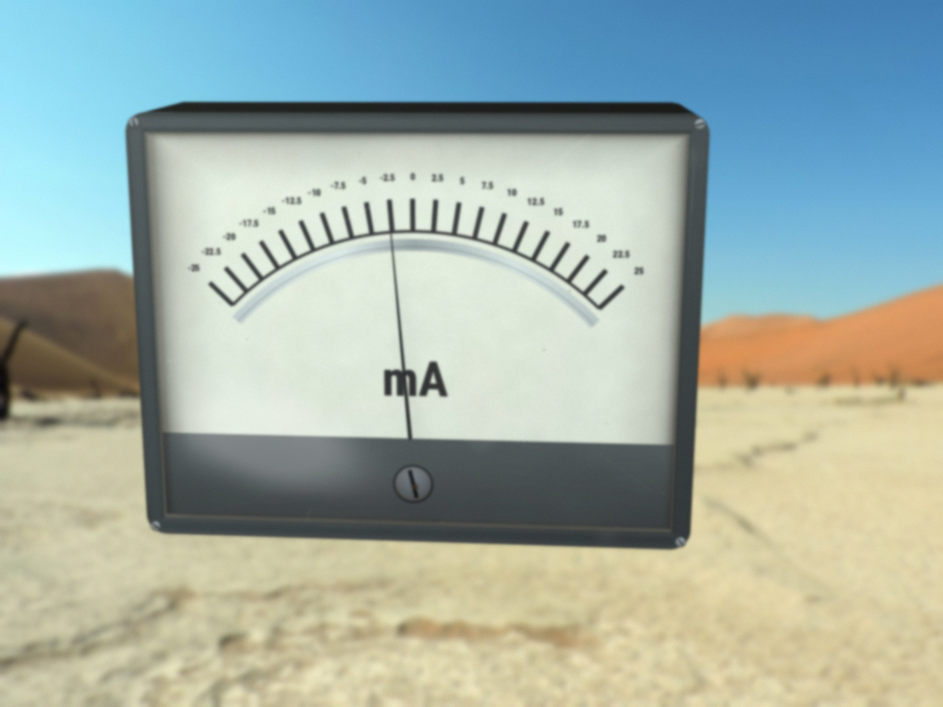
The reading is -2.5 mA
